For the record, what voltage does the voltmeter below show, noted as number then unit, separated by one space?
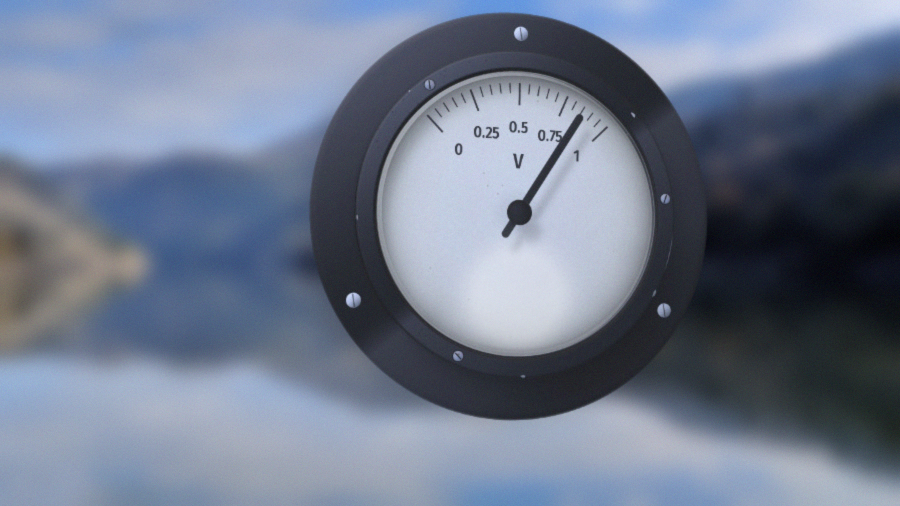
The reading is 0.85 V
